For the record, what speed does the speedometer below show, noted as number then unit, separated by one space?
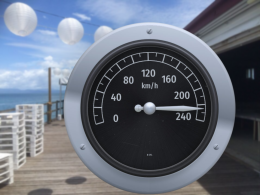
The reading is 225 km/h
